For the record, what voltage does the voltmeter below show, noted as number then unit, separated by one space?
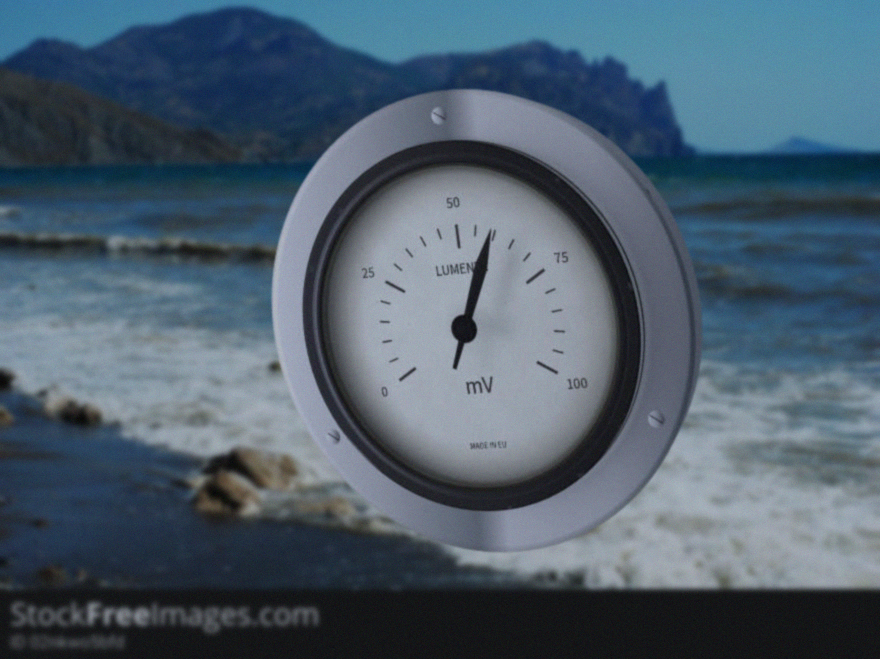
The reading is 60 mV
